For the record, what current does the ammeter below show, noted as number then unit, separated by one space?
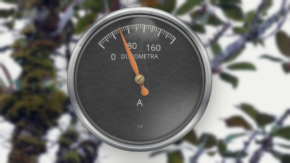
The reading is 60 A
